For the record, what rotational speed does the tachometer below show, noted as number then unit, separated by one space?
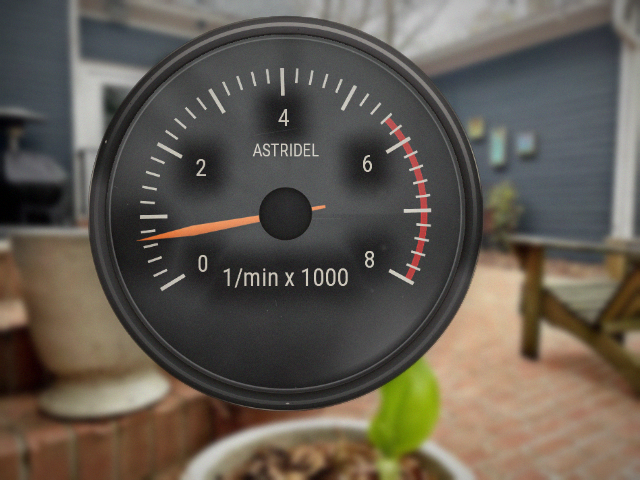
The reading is 700 rpm
